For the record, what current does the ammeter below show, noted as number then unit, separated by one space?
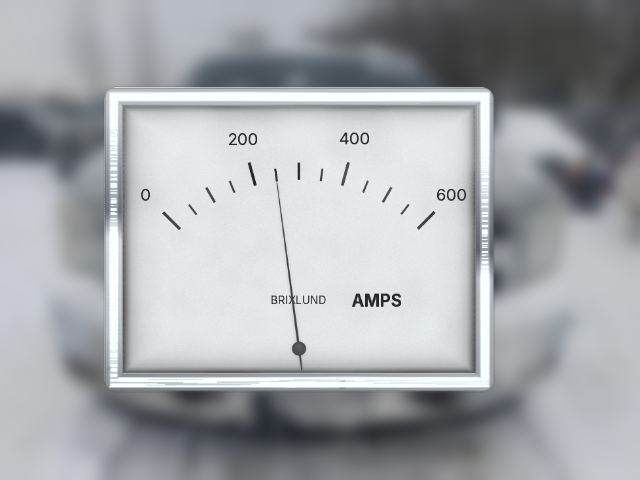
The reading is 250 A
